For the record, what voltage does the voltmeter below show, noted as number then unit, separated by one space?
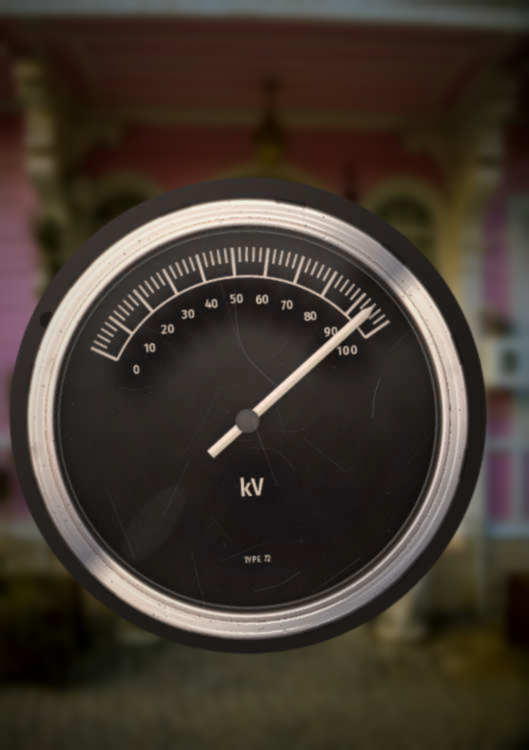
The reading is 94 kV
